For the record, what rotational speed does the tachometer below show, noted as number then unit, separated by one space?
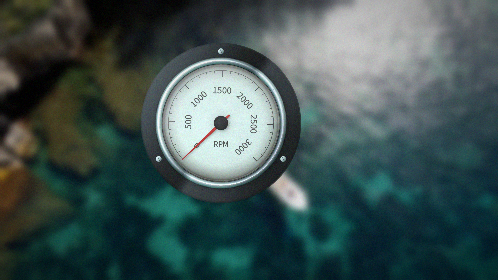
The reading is 0 rpm
